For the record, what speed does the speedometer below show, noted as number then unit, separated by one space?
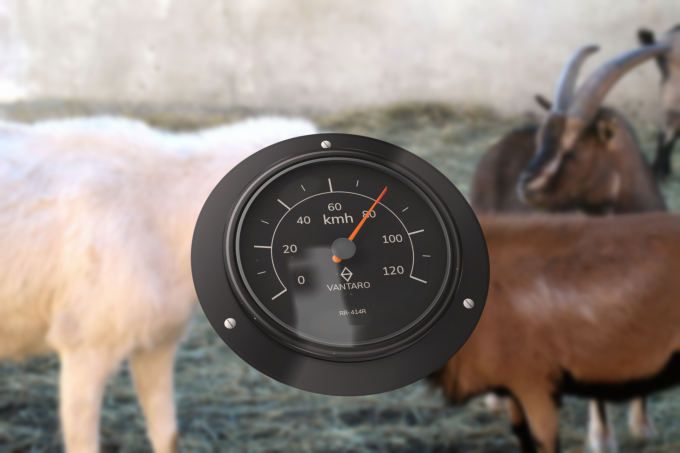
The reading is 80 km/h
